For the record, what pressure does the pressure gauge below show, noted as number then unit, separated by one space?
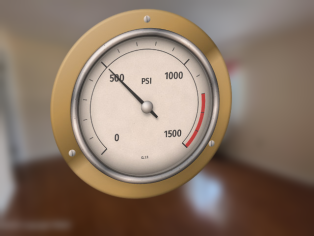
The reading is 500 psi
